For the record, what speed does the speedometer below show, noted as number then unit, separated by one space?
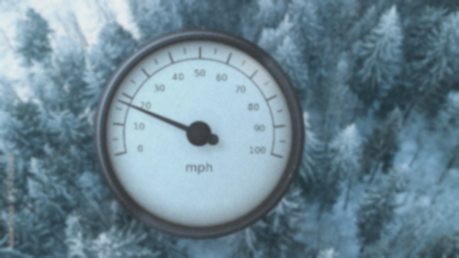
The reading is 17.5 mph
